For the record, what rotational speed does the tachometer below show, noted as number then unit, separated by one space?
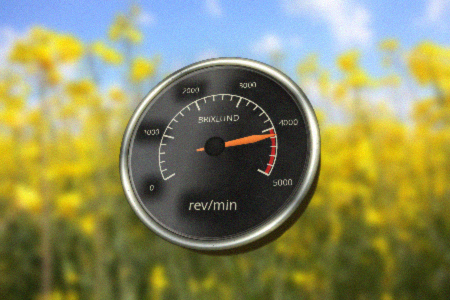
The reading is 4200 rpm
